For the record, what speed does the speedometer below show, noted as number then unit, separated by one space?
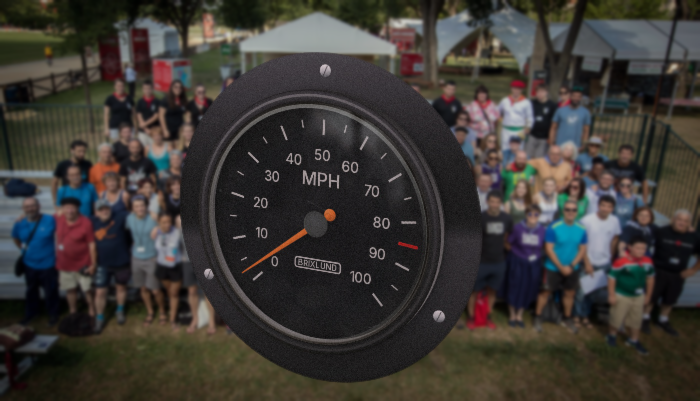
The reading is 2.5 mph
